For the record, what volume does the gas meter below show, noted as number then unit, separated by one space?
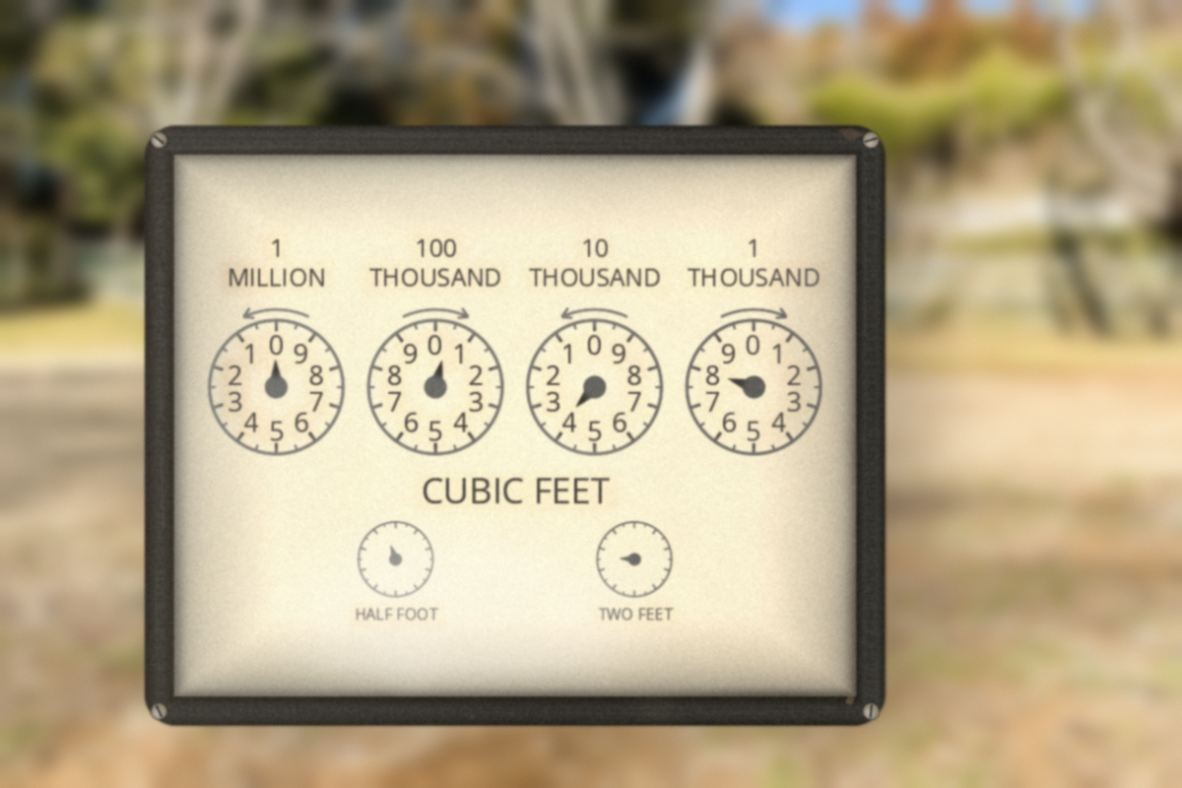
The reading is 3800 ft³
